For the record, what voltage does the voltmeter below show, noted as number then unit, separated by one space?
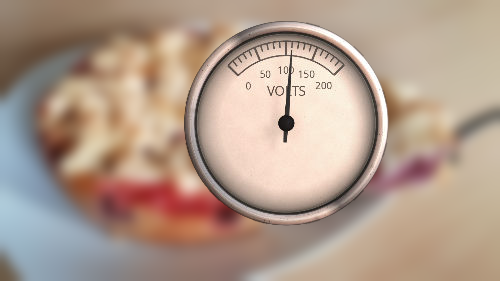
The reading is 110 V
